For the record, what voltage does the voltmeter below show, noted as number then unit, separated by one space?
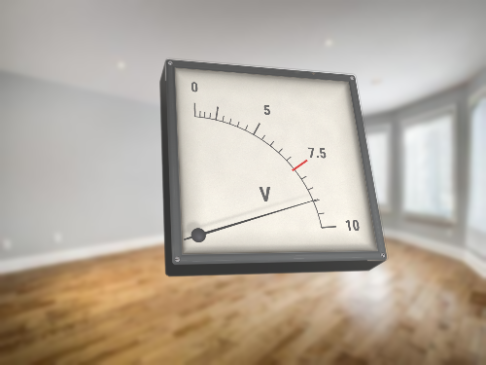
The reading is 9 V
